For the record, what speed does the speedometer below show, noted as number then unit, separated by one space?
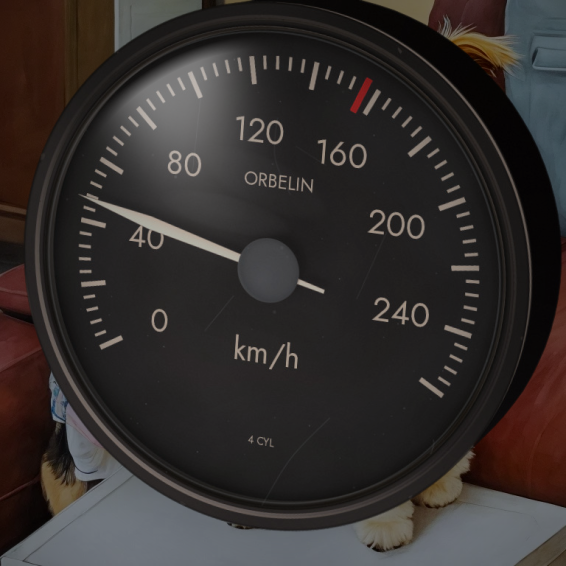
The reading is 48 km/h
